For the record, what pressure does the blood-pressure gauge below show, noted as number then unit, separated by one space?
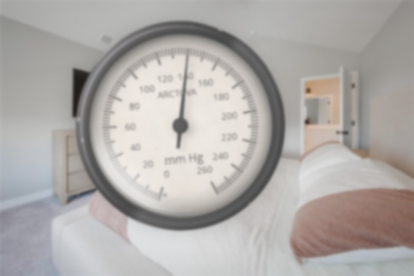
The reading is 140 mmHg
